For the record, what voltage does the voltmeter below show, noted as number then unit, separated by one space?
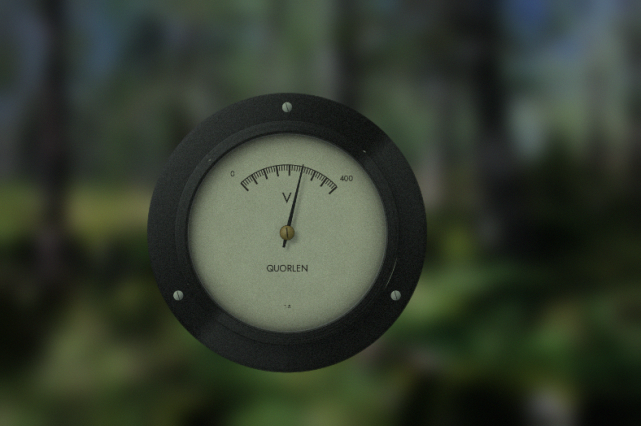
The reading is 250 V
